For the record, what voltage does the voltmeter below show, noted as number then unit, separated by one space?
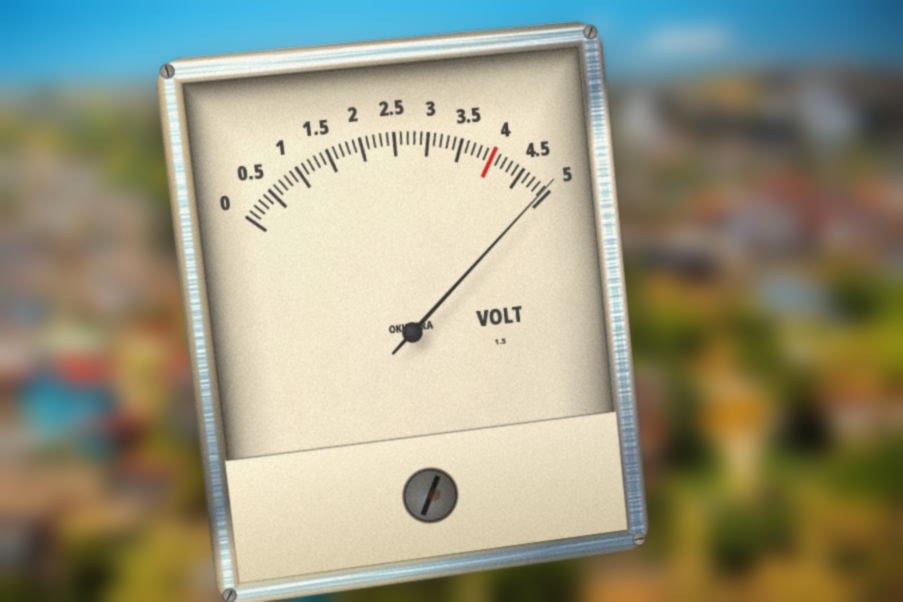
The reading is 4.9 V
